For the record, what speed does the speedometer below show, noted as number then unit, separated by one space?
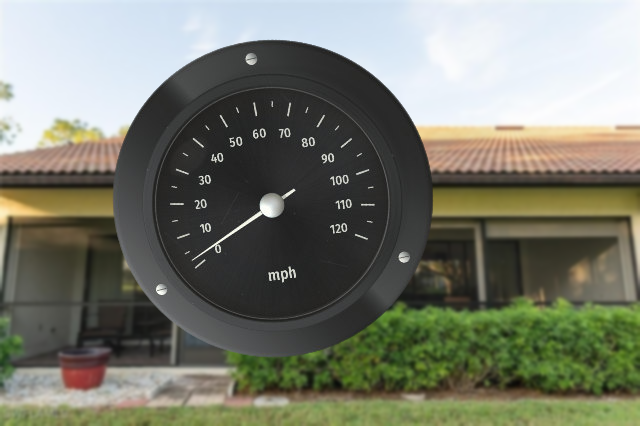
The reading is 2.5 mph
